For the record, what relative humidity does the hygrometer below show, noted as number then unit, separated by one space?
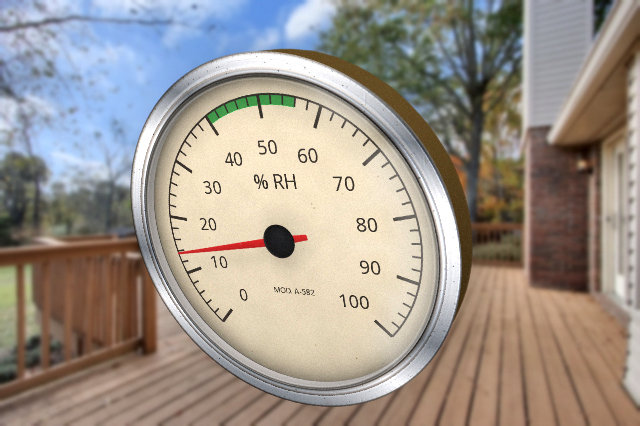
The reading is 14 %
